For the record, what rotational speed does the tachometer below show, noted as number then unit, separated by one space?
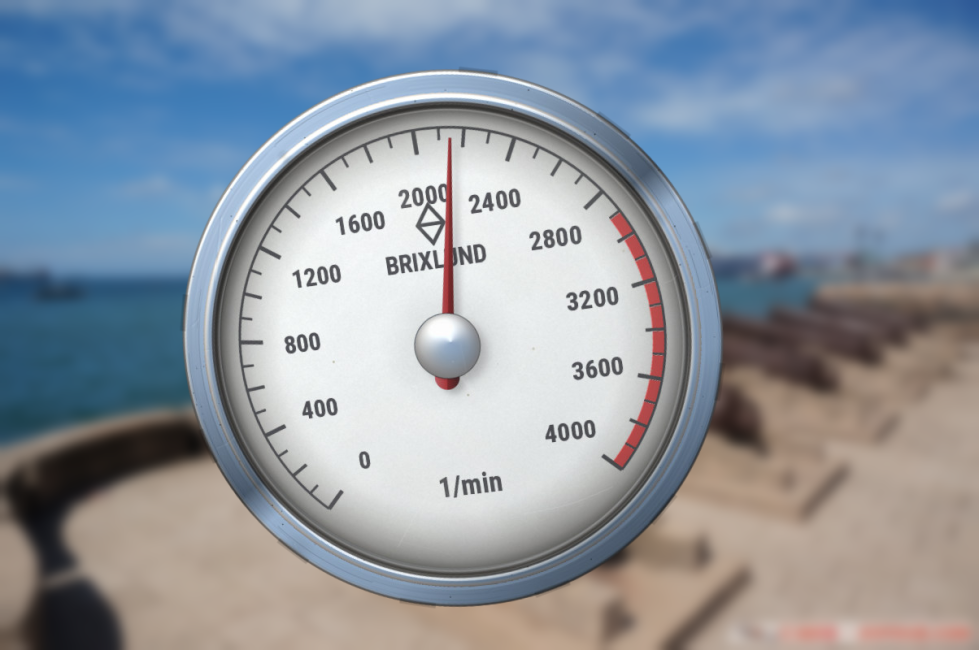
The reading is 2150 rpm
